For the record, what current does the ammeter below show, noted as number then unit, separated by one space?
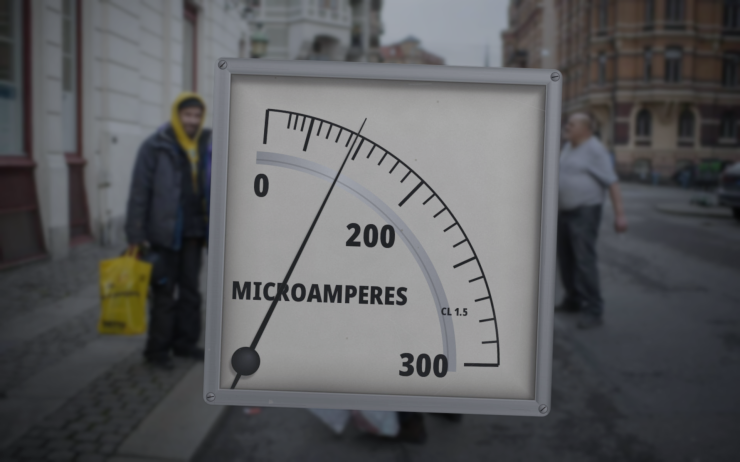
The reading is 145 µA
